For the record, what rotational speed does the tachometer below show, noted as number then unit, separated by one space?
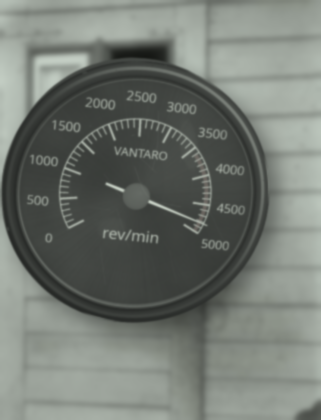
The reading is 4800 rpm
